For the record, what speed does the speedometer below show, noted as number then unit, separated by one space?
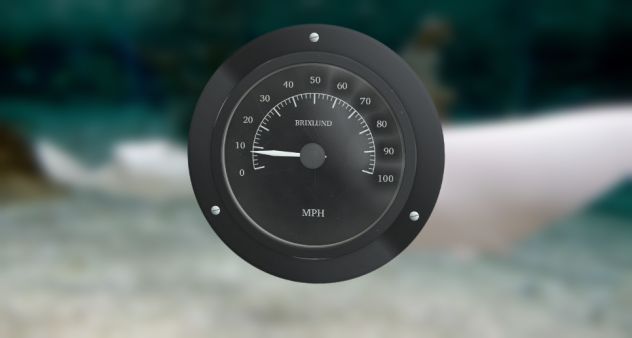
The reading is 8 mph
